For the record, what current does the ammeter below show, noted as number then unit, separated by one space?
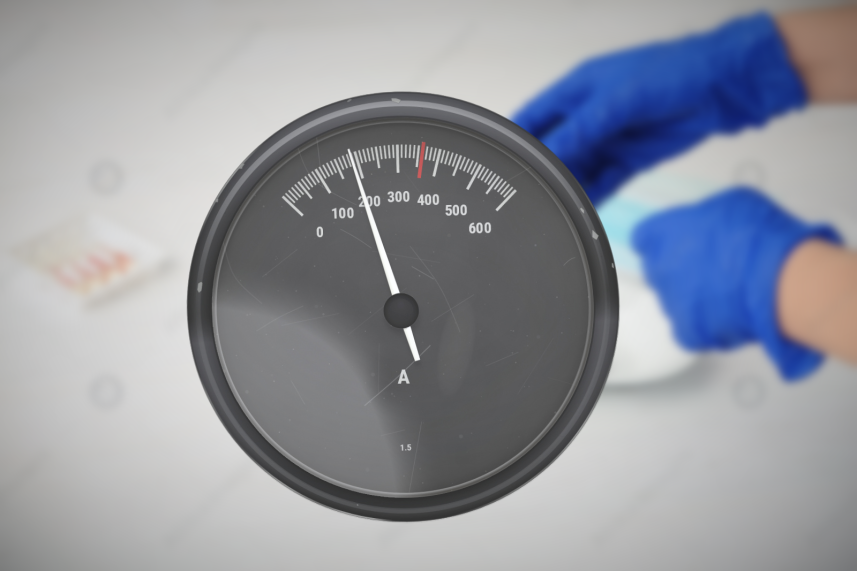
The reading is 190 A
